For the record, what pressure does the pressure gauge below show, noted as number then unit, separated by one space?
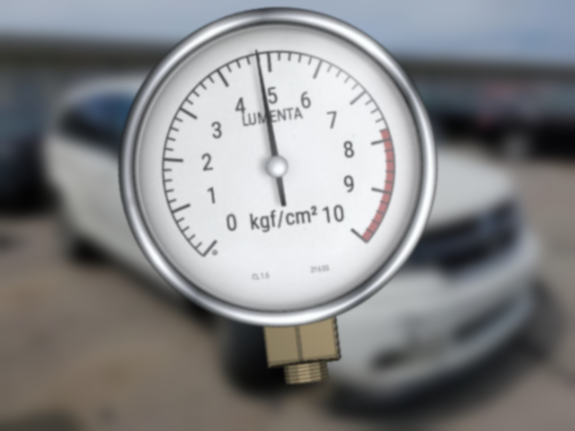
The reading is 4.8 kg/cm²
